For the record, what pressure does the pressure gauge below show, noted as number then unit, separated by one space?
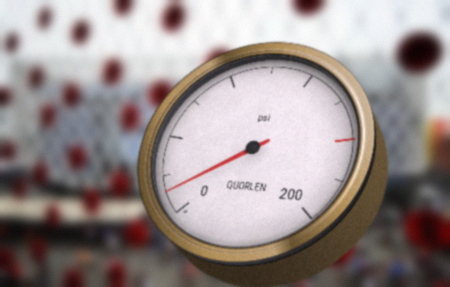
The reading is 10 psi
